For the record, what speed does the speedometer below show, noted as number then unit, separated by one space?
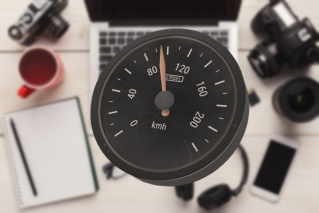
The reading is 95 km/h
